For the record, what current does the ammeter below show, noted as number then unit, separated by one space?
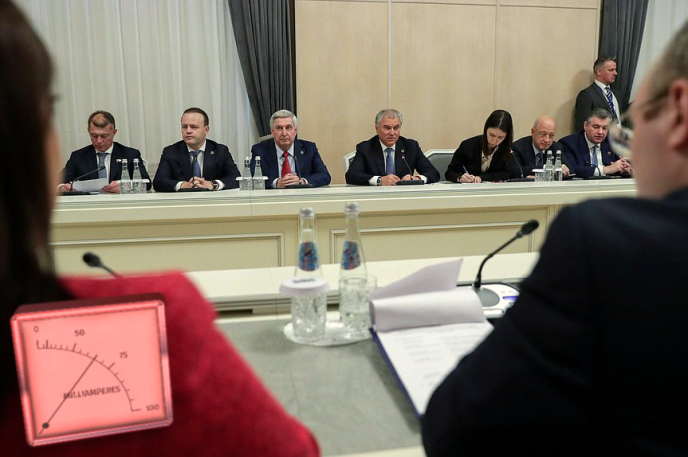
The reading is 65 mA
